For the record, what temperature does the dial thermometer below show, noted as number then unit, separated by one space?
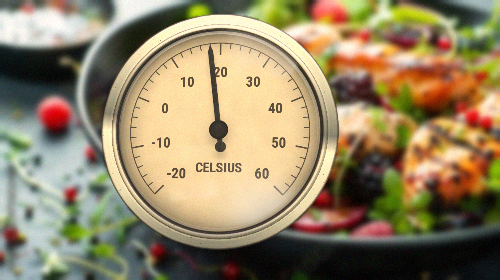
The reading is 18 °C
